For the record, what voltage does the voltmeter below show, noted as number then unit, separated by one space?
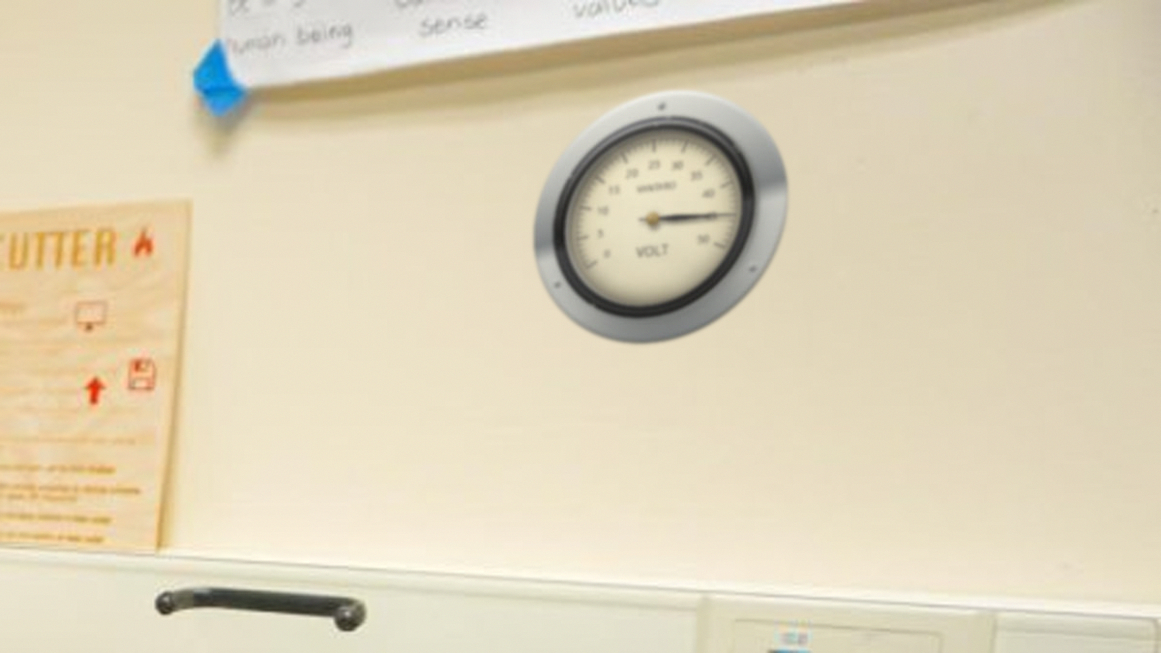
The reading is 45 V
